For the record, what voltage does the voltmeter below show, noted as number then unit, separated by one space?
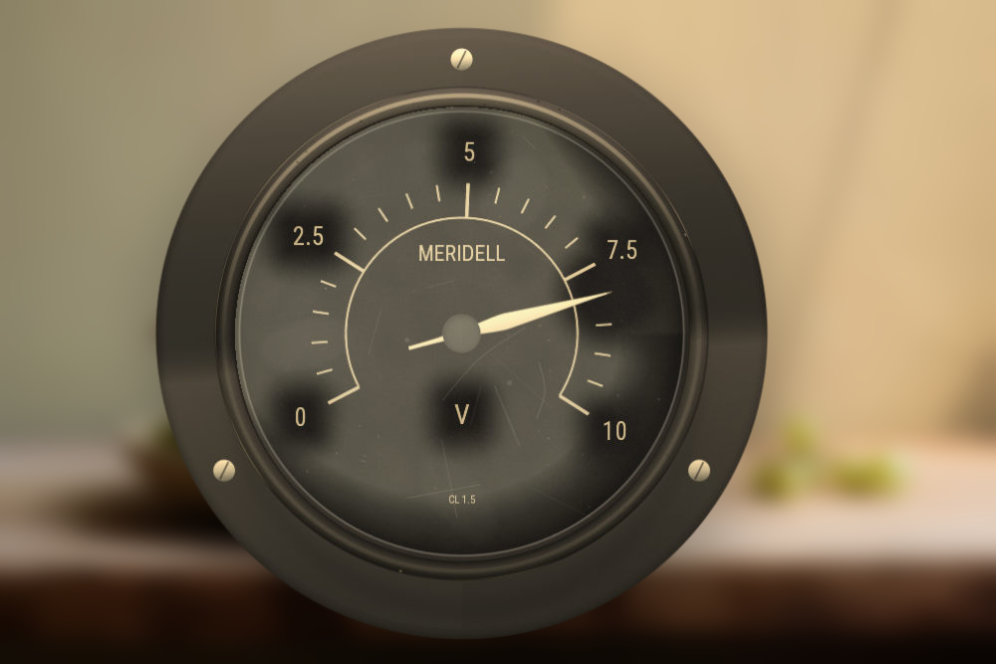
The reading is 8 V
